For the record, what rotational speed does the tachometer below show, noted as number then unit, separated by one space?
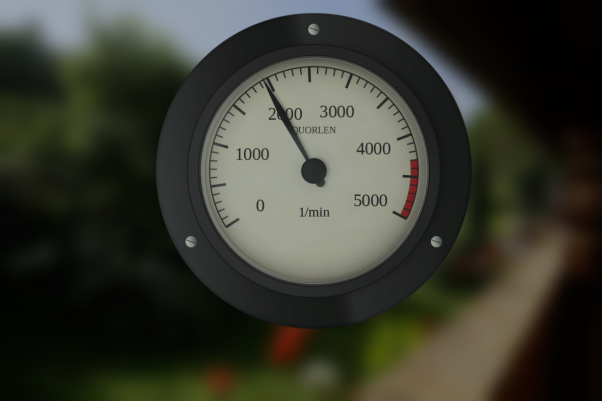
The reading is 1950 rpm
